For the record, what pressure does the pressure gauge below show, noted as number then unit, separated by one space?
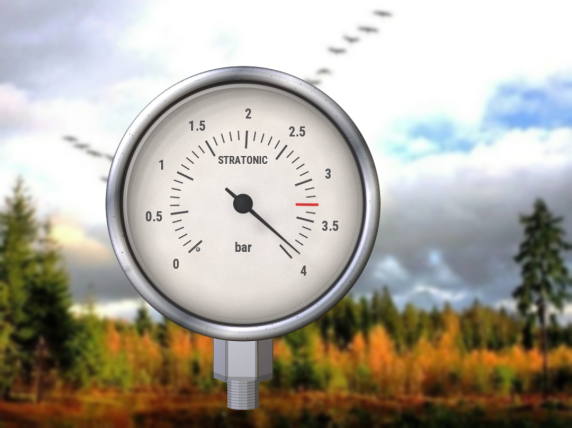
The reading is 3.9 bar
